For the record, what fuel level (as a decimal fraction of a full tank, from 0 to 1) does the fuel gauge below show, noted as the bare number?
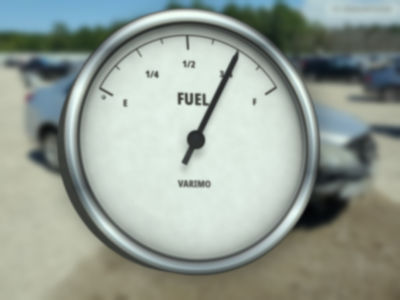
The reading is 0.75
